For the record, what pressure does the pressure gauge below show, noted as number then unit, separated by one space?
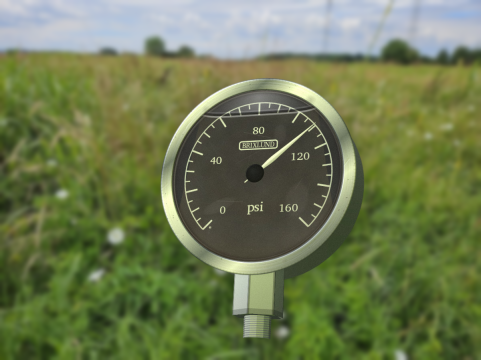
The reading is 110 psi
